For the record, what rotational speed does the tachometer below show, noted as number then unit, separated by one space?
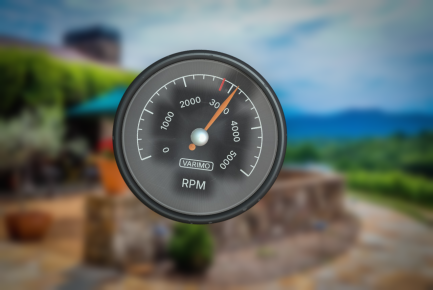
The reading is 3100 rpm
